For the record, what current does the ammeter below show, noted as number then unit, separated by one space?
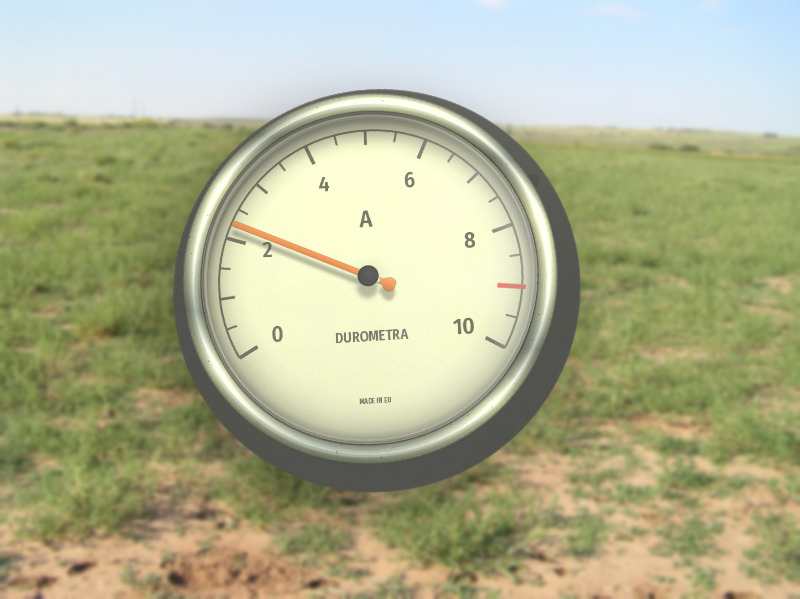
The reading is 2.25 A
